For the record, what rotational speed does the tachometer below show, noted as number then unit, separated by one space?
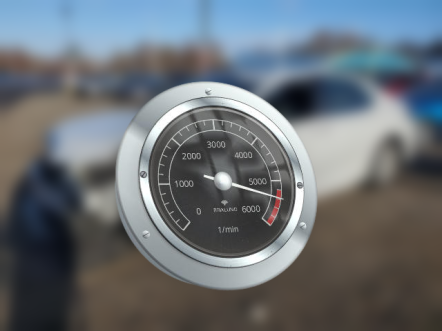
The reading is 5400 rpm
